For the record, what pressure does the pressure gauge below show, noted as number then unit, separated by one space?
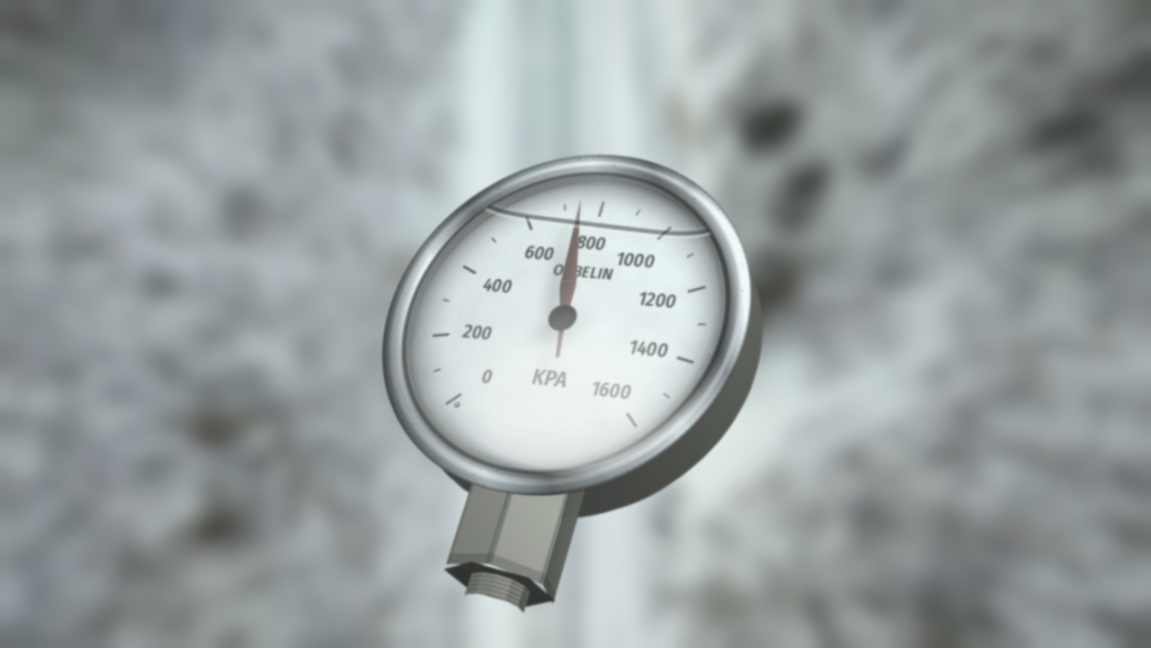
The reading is 750 kPa
